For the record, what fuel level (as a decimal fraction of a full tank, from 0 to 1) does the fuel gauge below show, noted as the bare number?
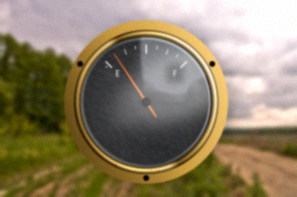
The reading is 0.125
